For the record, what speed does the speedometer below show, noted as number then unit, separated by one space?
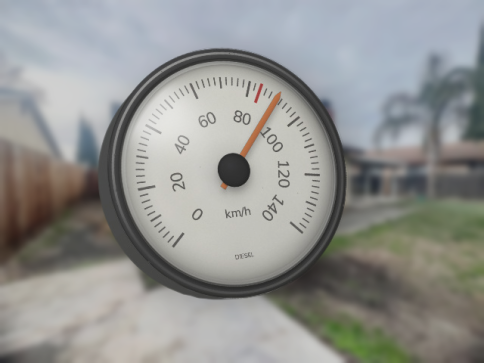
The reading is 90 km/h
